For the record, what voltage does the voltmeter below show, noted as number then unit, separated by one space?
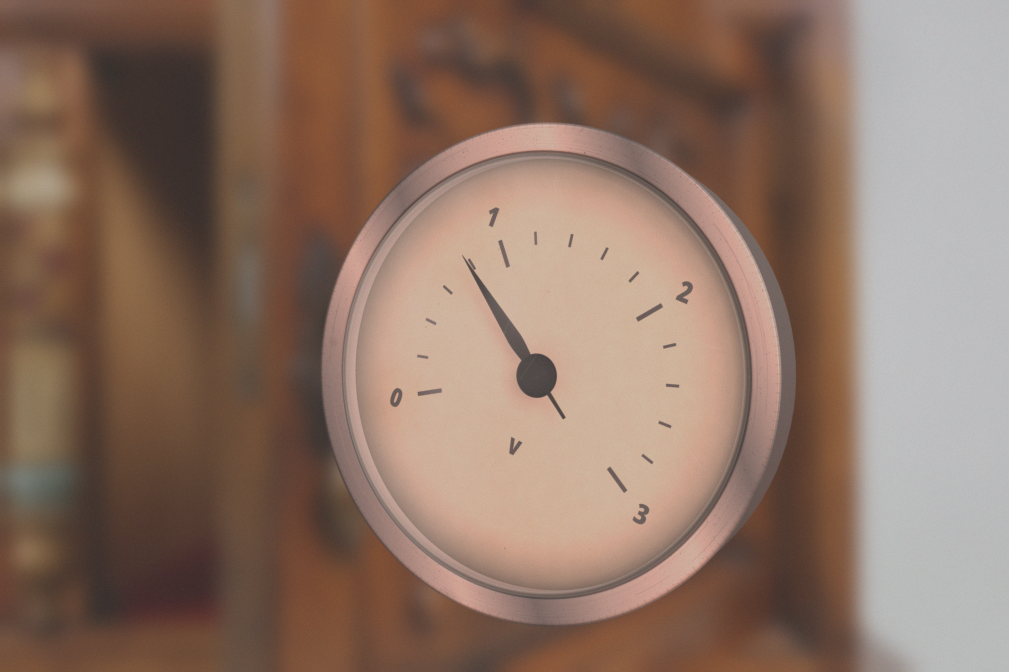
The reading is 0.8 V
